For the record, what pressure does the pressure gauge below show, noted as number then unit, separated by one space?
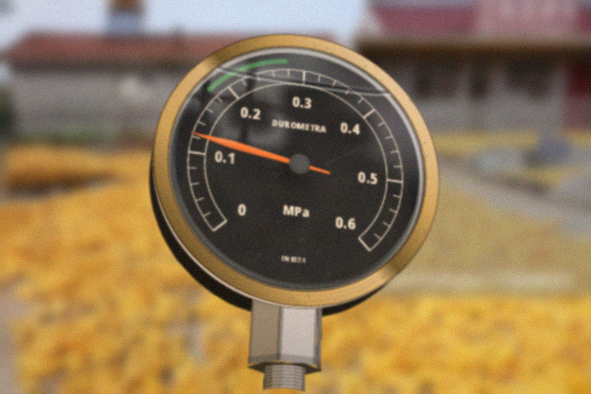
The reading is 0.12 MPa
